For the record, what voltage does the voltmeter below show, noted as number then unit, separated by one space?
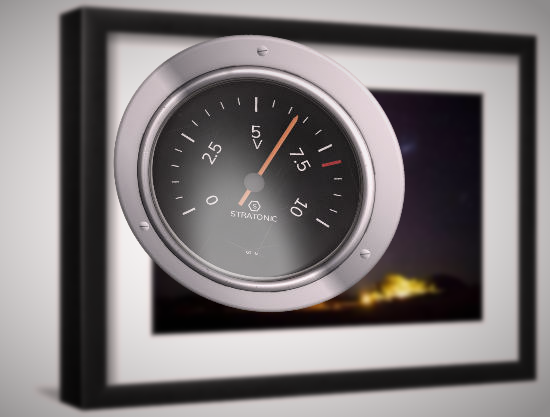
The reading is 6.25 V
